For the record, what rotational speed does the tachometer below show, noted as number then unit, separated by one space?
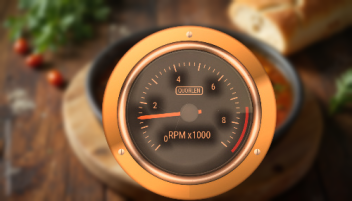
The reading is 1400 rpm
